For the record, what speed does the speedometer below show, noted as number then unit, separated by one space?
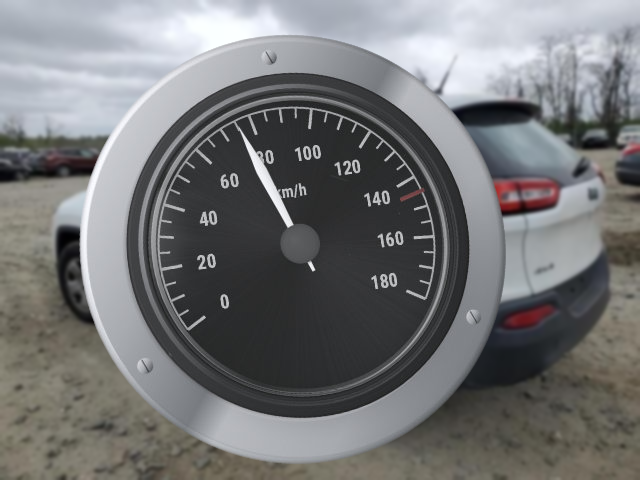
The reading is 75 km/h
